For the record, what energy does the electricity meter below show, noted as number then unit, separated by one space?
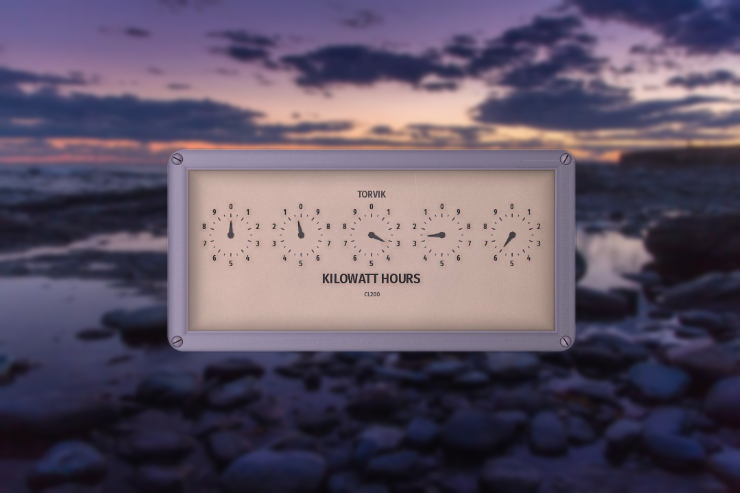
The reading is 326 kWh
